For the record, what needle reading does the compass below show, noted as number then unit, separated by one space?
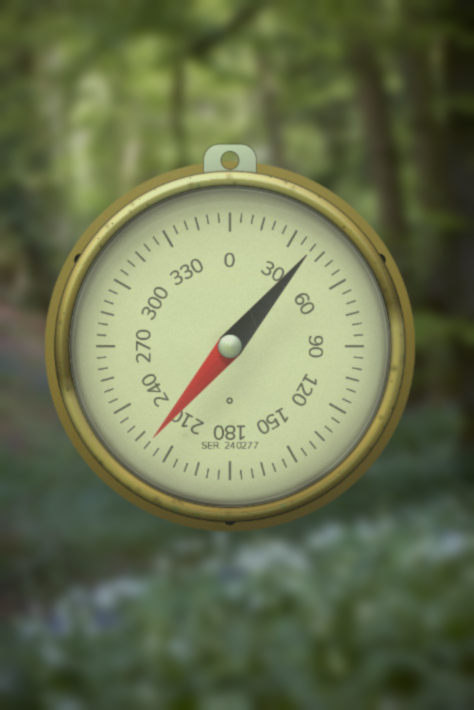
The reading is 220 °
